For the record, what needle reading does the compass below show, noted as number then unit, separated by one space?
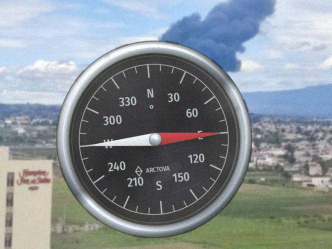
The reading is 90 °
